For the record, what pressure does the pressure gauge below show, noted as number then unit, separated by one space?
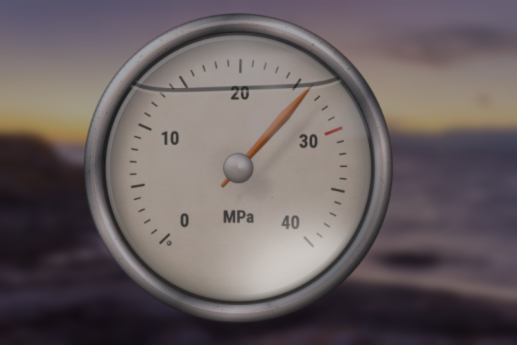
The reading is 26 MPa
